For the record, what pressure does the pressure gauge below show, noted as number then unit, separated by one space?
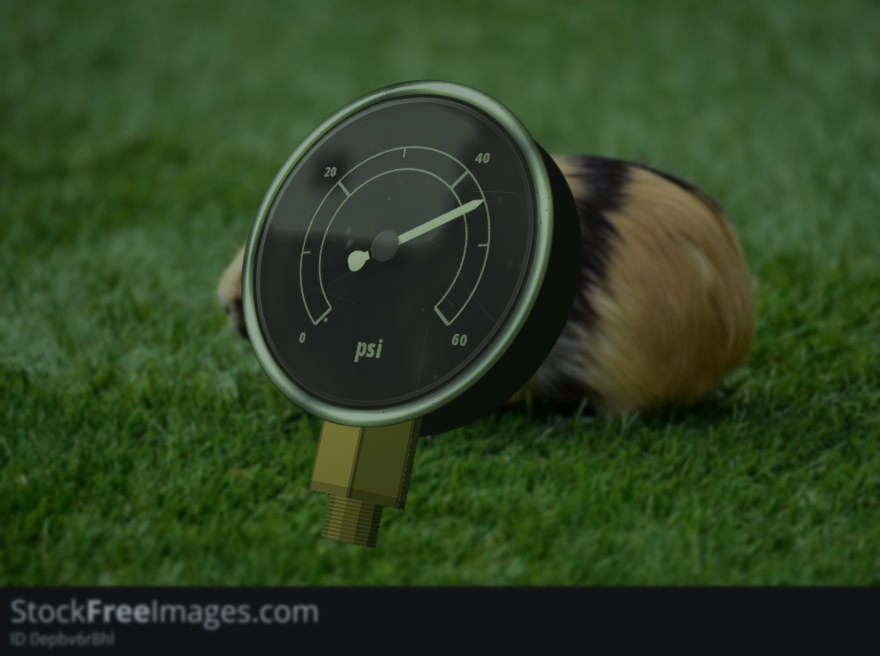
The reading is 45 psi
